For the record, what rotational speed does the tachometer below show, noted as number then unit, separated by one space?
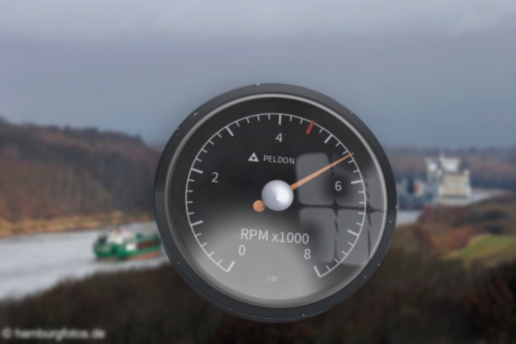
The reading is 5500 rpm
